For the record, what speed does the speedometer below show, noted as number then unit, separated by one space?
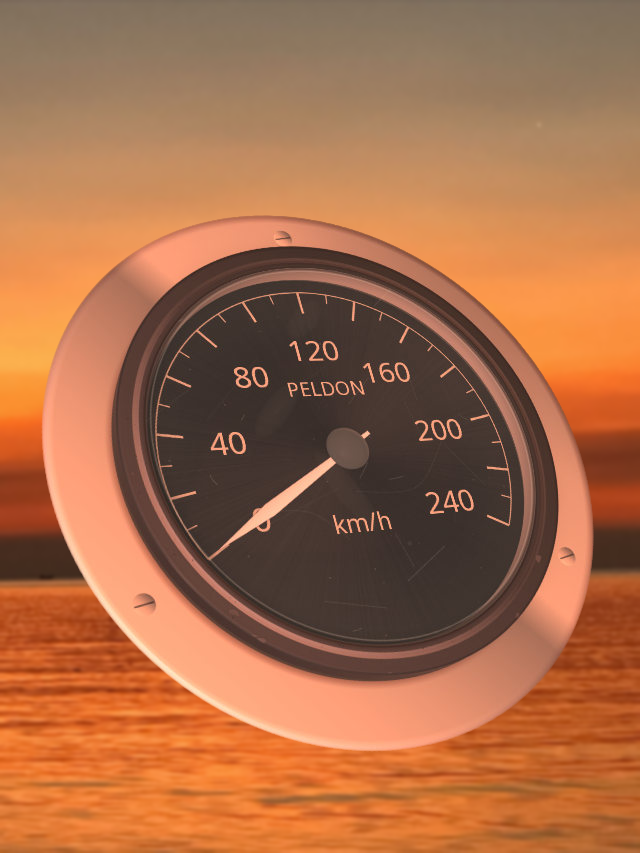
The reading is 0 km/h
